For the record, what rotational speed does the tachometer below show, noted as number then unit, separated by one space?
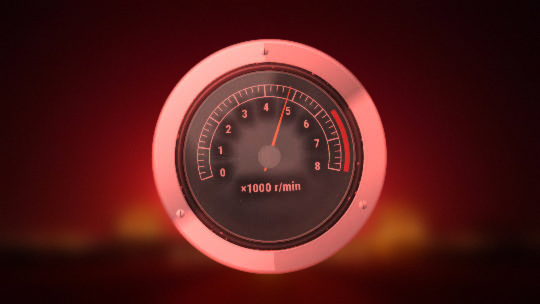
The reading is 4800 rpm
